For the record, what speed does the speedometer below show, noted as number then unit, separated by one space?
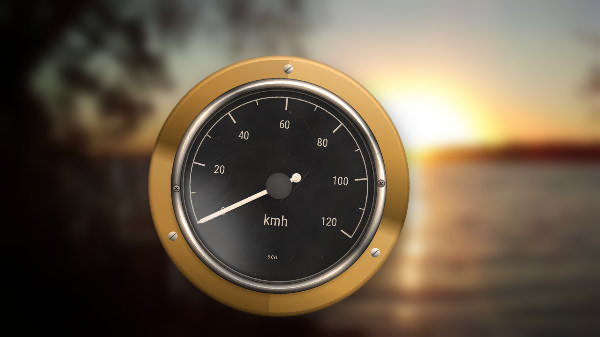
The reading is 0 km/h
